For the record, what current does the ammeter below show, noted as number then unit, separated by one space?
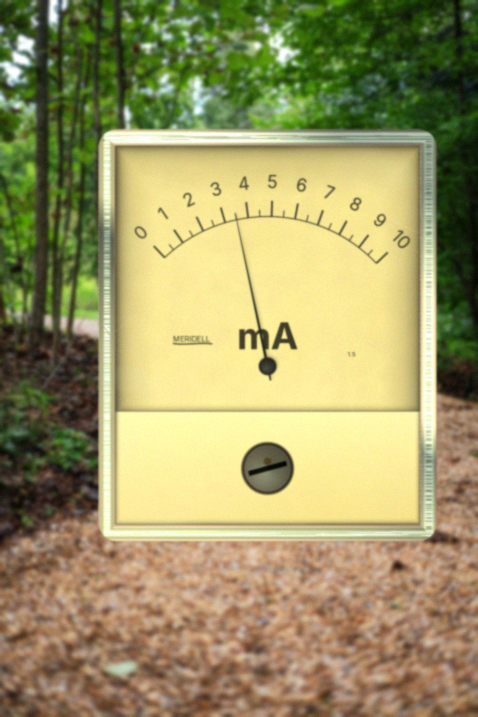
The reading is 3.5 mA
